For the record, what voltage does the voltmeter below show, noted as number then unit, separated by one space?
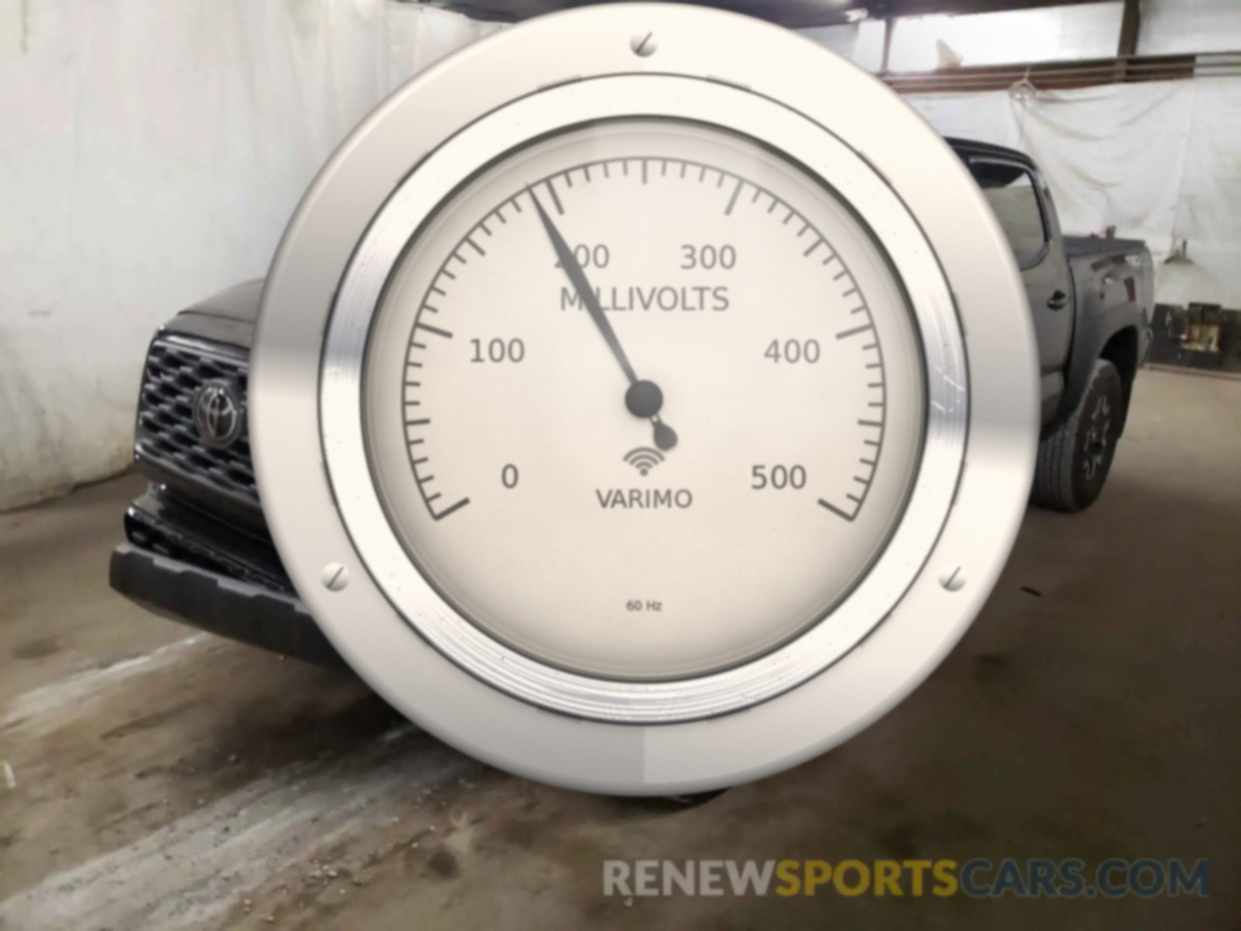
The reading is 190 mV
